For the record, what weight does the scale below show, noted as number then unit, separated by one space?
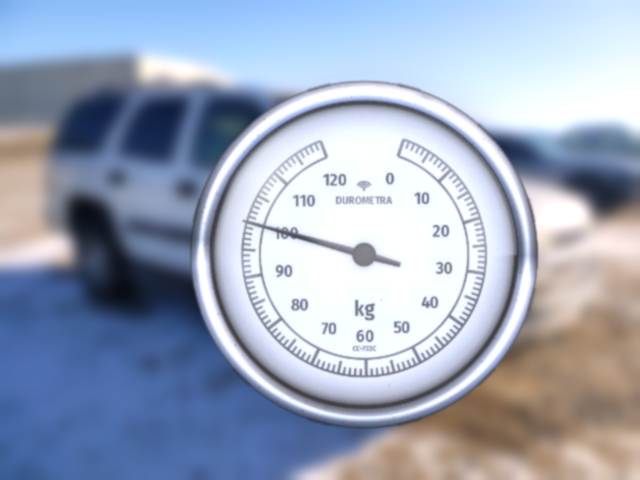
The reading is 100 kg
